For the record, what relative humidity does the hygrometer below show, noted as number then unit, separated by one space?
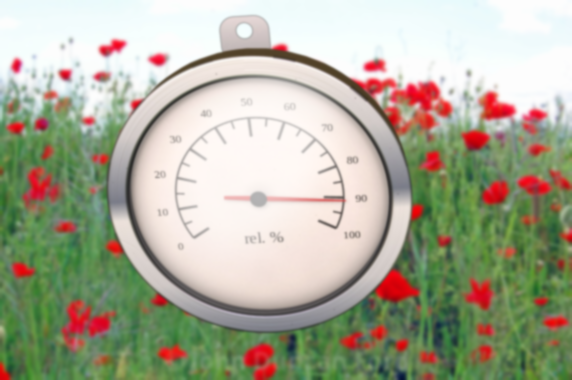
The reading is 90 %
